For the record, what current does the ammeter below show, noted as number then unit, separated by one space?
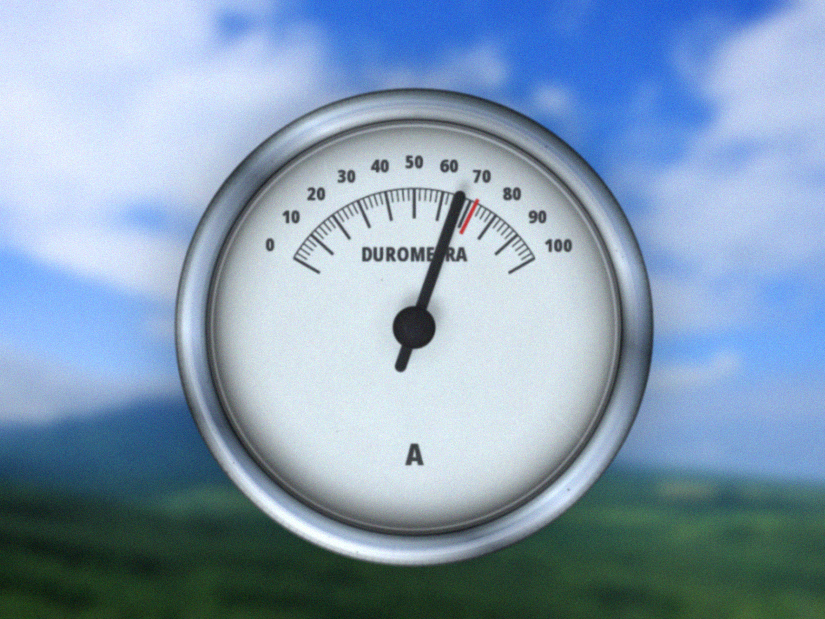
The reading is 66 A
